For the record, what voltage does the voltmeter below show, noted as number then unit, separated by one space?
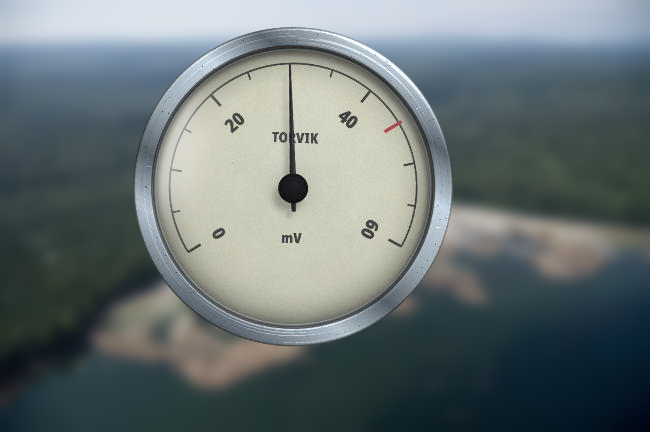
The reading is 30 mV
